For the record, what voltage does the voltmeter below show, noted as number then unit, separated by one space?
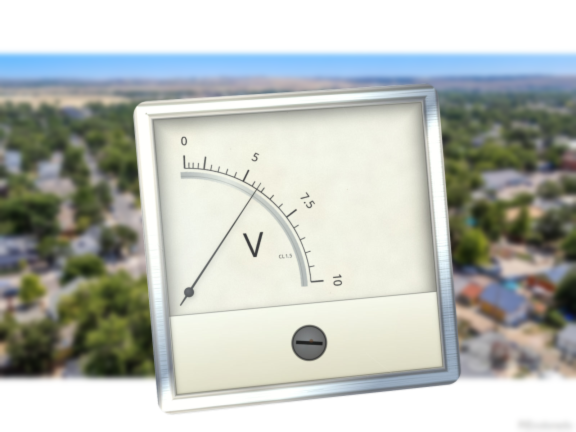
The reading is 5.75 V
